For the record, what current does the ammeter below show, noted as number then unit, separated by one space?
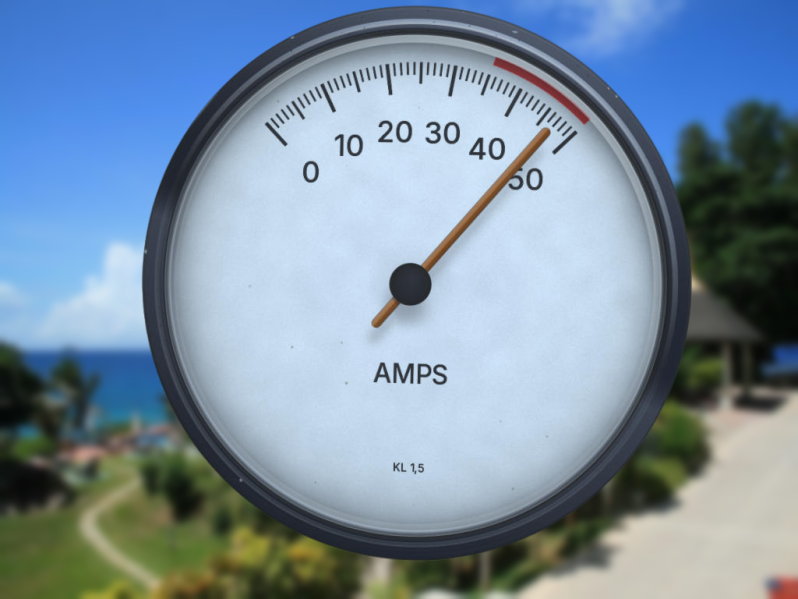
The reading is 47 A
